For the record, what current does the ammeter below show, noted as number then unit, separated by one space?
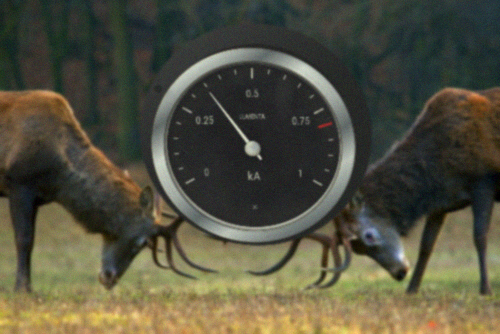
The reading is 0.35 kA
